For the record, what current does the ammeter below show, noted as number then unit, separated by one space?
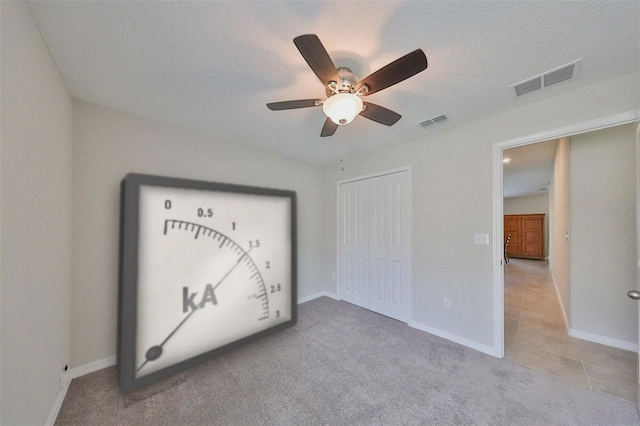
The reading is 1.5 kA
